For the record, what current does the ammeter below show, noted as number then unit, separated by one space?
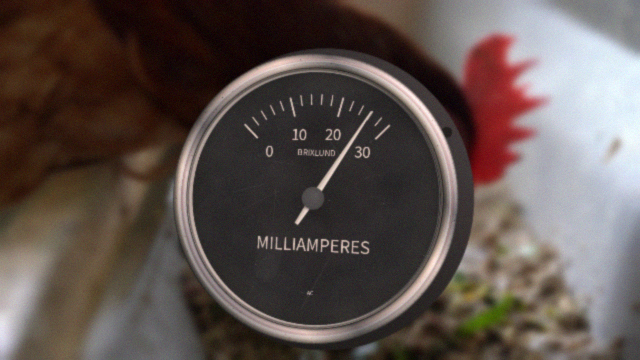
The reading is 26 mA
